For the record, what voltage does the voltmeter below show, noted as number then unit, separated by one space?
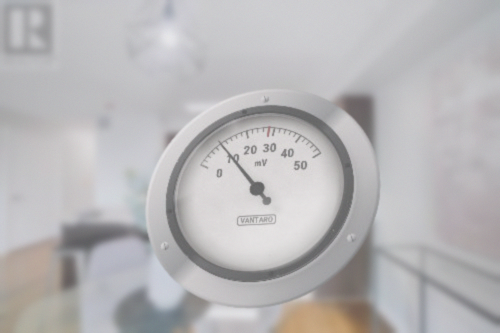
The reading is 10 mV
